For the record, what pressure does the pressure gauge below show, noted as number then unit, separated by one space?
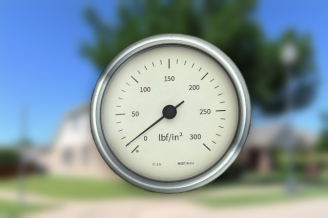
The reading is 10 psi
